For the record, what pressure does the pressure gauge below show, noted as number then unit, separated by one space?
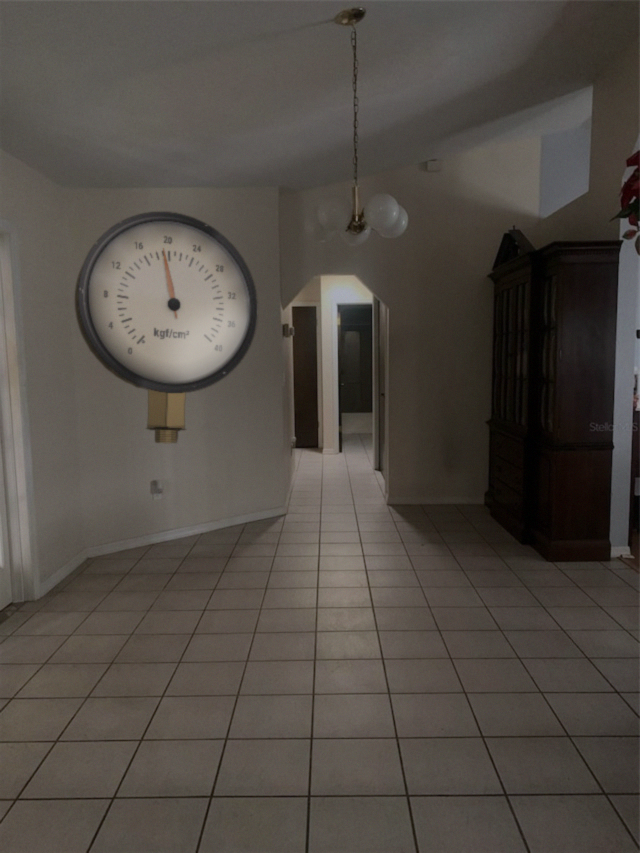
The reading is 19 kg/cm²
